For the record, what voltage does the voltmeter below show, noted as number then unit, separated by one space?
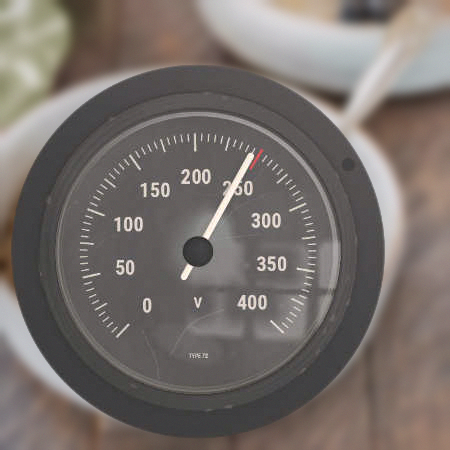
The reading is 245 V
